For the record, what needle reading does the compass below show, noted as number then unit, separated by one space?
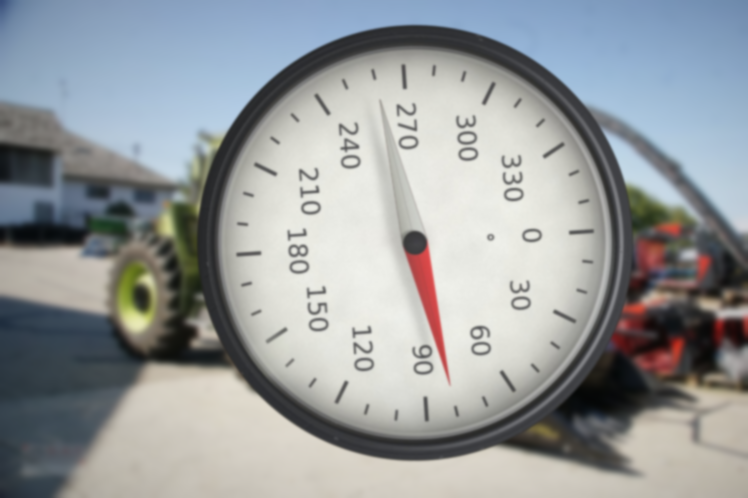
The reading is 80 °
